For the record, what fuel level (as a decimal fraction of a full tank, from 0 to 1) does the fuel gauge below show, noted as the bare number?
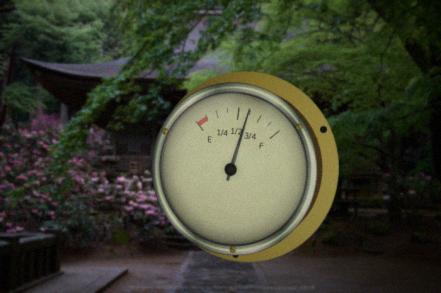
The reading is 0.625
